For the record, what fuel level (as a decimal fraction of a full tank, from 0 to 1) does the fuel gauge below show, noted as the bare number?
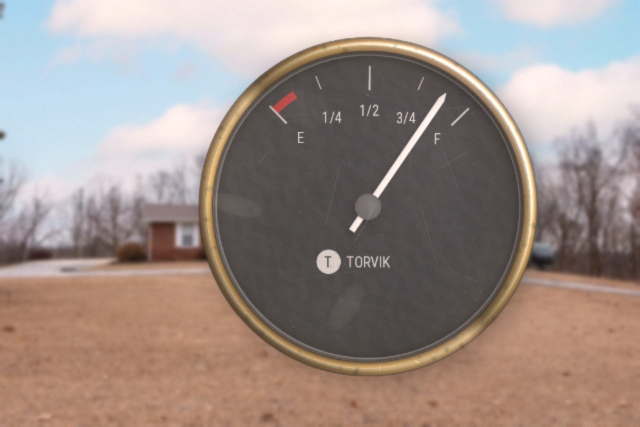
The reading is 0.875
